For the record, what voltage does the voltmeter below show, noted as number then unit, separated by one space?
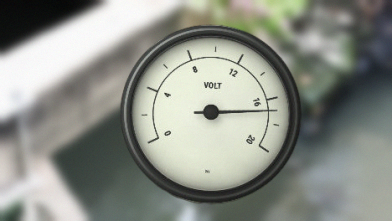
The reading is 17 V
